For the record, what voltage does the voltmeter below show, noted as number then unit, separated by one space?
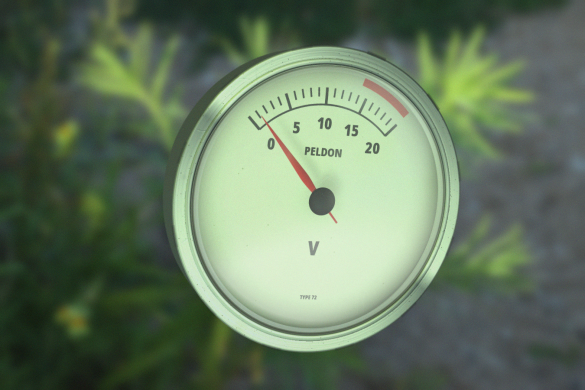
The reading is 1 V
